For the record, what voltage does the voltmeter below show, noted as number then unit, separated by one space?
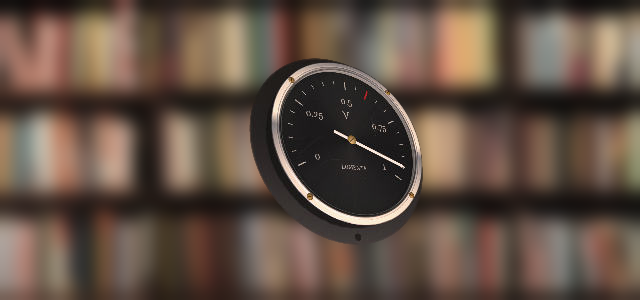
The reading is 0.95 V
